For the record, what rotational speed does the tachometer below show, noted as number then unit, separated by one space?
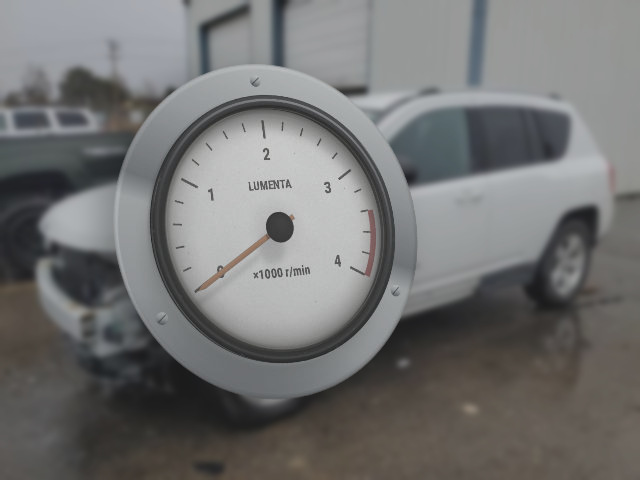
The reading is 0 rpm
